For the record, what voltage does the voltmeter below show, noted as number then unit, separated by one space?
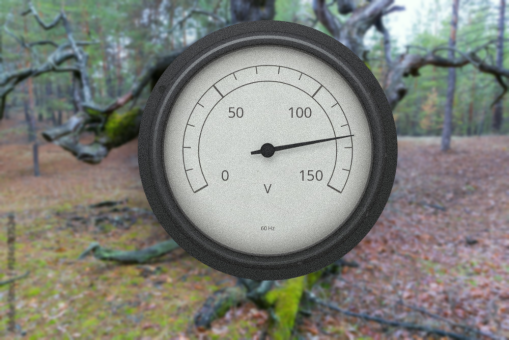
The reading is 125 V
